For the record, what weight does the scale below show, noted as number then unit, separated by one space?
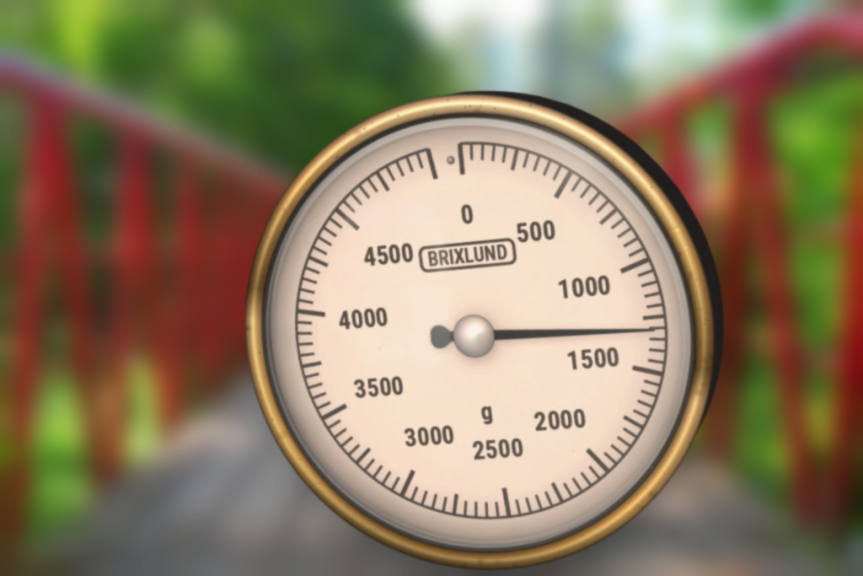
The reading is 1300 g
